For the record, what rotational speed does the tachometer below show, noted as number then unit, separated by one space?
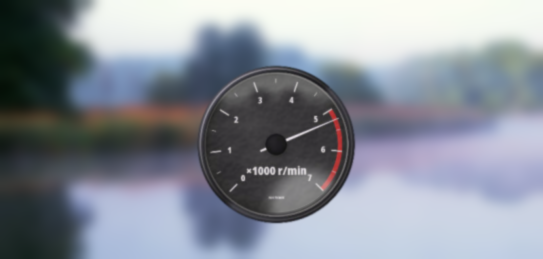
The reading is 5250 rpm
